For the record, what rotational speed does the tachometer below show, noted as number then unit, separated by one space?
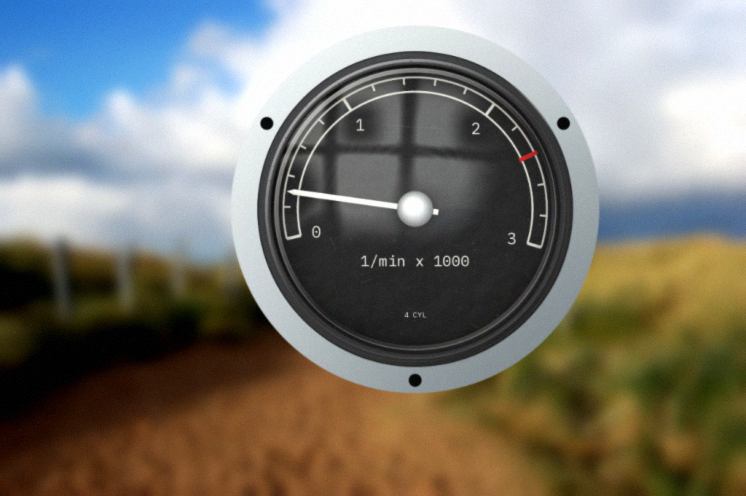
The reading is 300 rpm
